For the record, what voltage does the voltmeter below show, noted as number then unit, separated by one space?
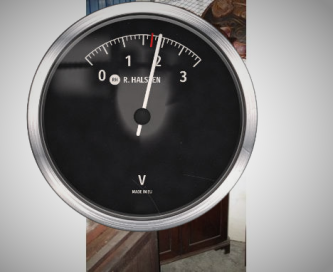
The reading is 1.9 V
